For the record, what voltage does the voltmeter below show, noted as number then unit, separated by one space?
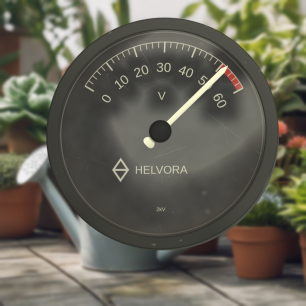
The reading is 52 V
